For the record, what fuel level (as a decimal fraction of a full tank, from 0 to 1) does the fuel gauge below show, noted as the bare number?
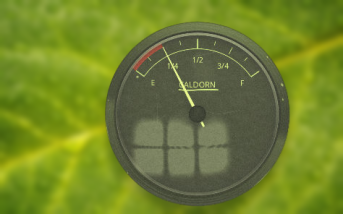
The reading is 0.25
